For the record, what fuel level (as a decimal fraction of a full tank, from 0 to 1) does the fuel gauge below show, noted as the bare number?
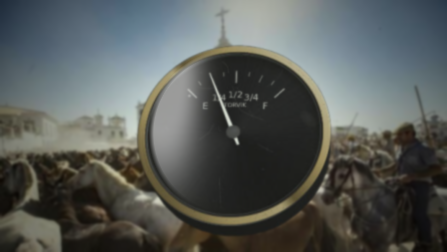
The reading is 0.25
